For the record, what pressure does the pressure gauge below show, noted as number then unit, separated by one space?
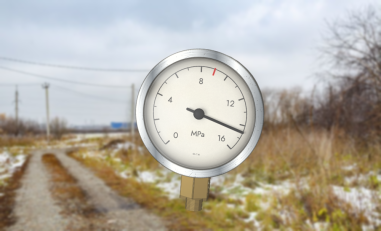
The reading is 14.5 MPa
